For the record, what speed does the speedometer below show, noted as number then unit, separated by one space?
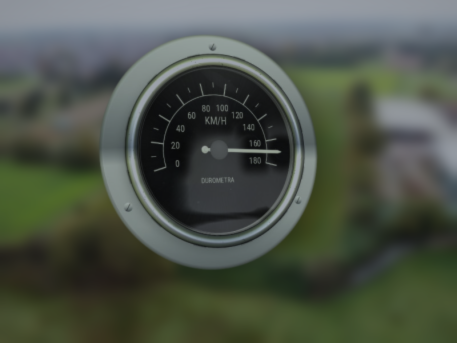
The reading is 170 km/h
